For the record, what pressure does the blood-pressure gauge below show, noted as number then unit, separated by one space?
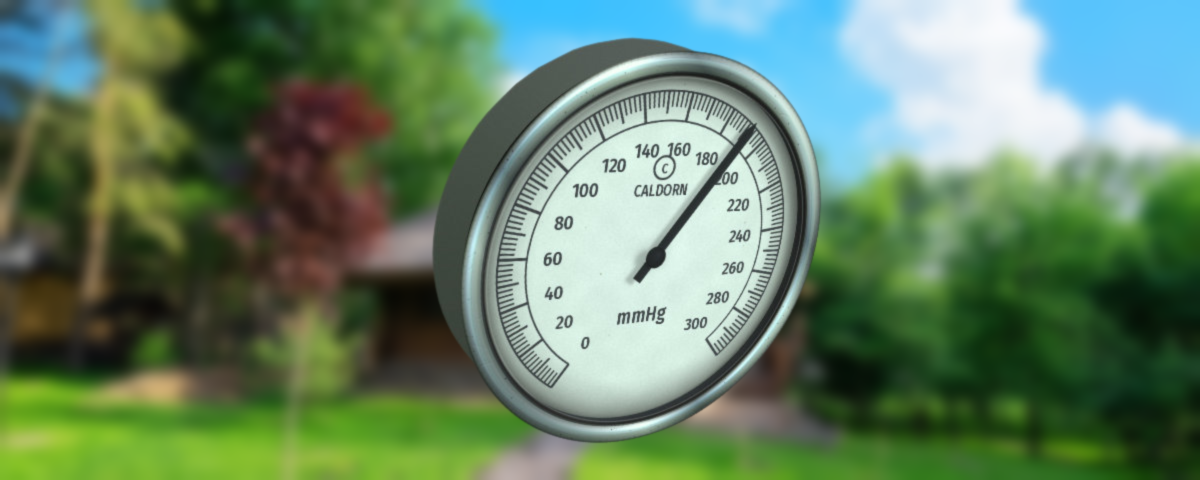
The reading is 190 mmHg
